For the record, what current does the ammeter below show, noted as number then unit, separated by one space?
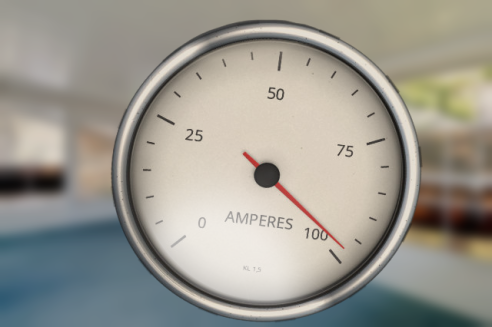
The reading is 97.5 A
